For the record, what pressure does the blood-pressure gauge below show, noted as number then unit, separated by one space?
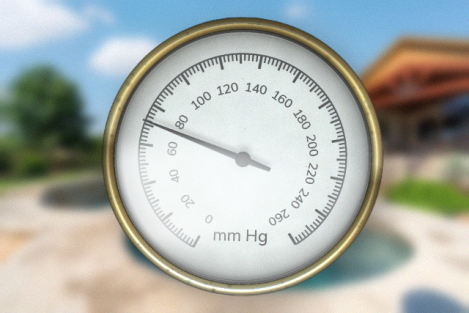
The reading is 72 mmHg
